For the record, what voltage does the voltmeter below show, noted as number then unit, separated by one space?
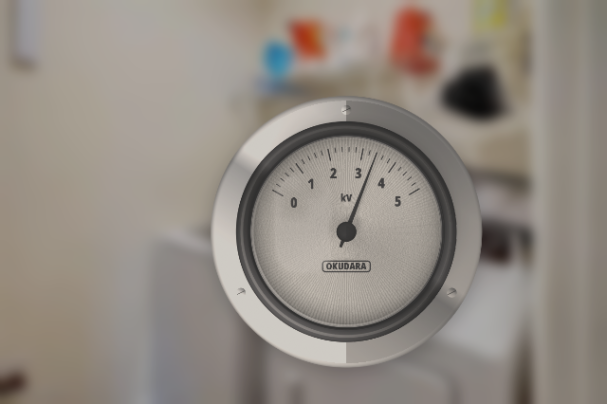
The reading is 3.4 kV
